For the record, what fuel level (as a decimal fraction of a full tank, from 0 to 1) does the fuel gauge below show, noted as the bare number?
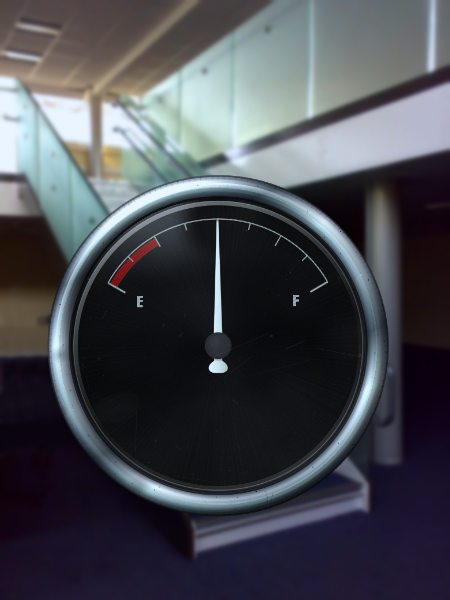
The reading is 0.5
